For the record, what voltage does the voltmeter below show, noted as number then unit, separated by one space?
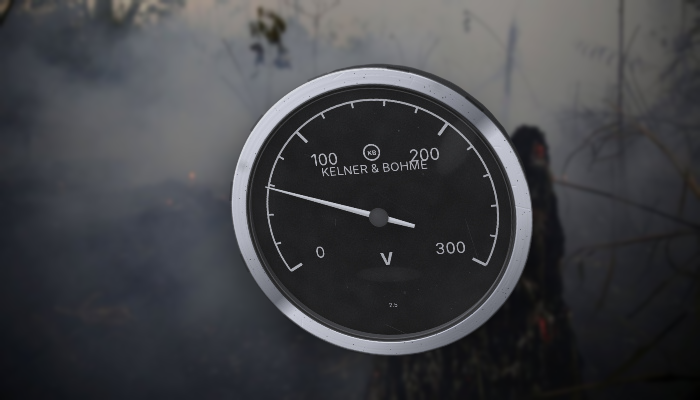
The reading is 60 V
